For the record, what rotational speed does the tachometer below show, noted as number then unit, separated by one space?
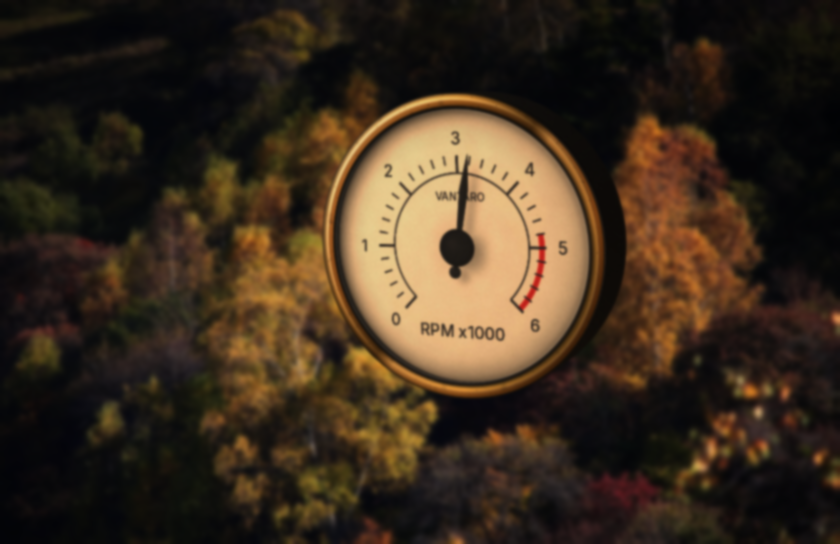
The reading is 3200 rpm
